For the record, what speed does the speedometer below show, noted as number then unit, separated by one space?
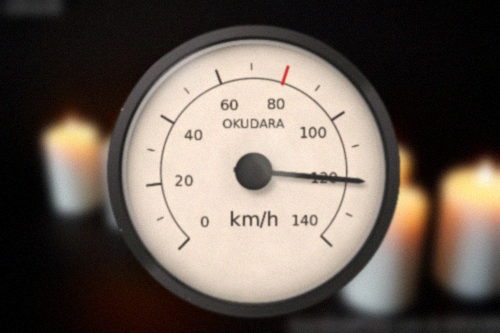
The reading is 120 km/h
